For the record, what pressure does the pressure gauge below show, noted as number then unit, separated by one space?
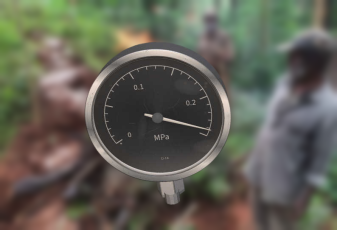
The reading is 0.24 MPa
